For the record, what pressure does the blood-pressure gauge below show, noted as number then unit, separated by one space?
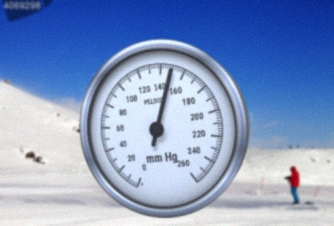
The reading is 150 mmHg
